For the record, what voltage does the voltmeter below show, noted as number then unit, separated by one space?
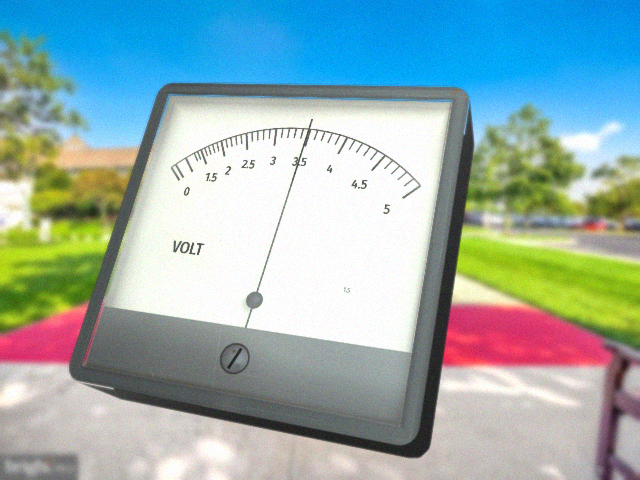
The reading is 3.5 V
